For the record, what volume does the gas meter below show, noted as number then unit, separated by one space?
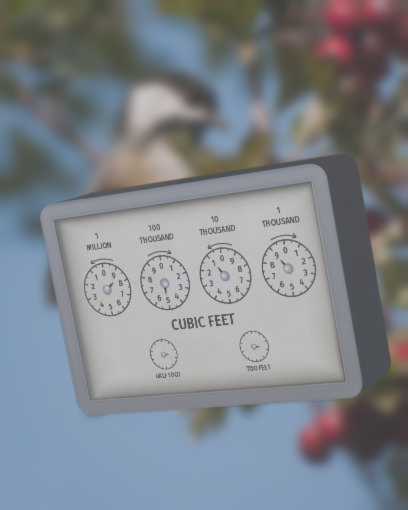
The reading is 850900 ft³
